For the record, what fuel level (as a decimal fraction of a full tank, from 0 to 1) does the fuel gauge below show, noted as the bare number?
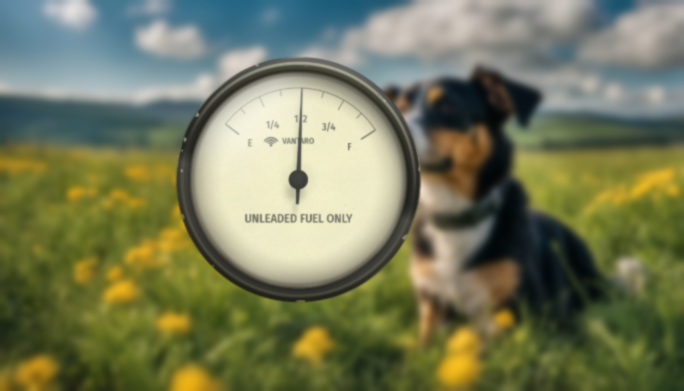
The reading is 0.5
